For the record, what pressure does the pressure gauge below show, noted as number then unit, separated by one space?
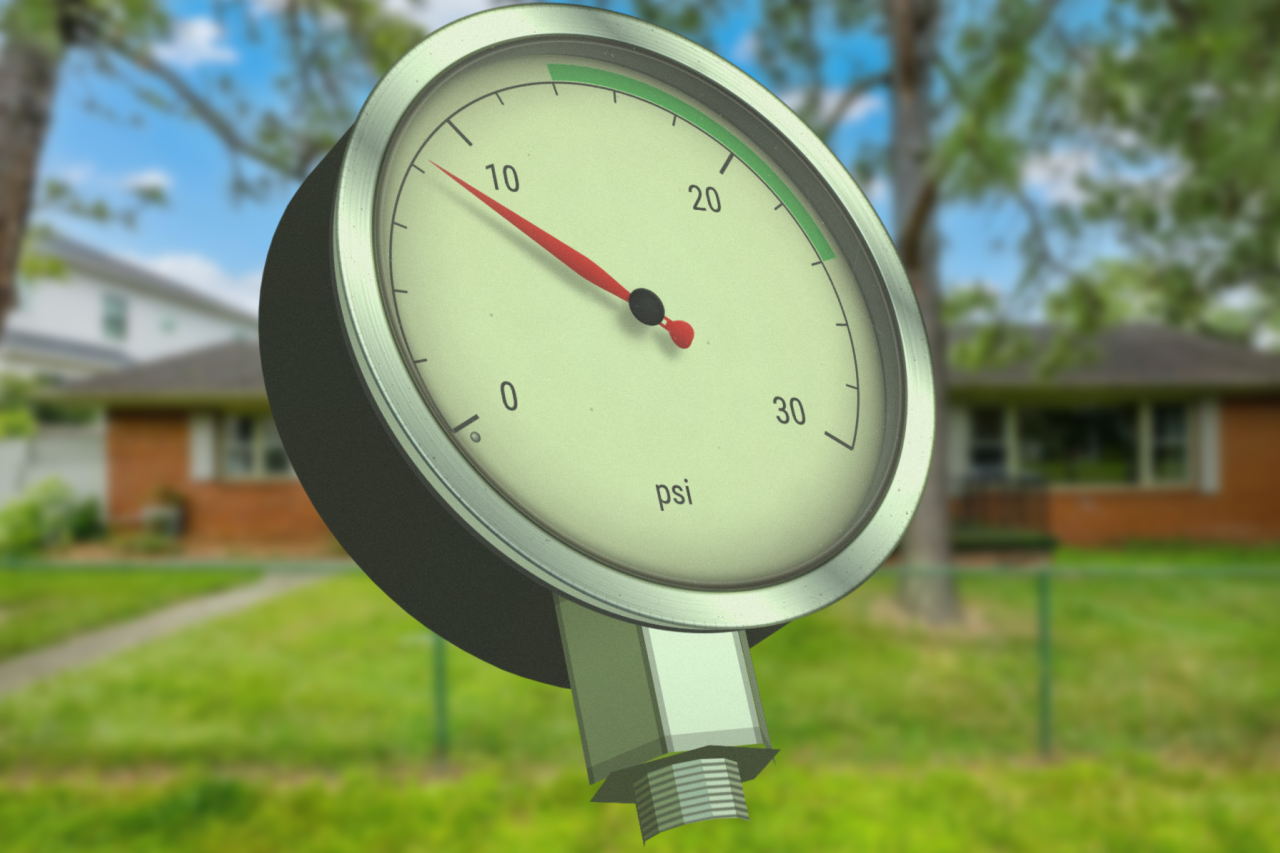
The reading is 8 psi
